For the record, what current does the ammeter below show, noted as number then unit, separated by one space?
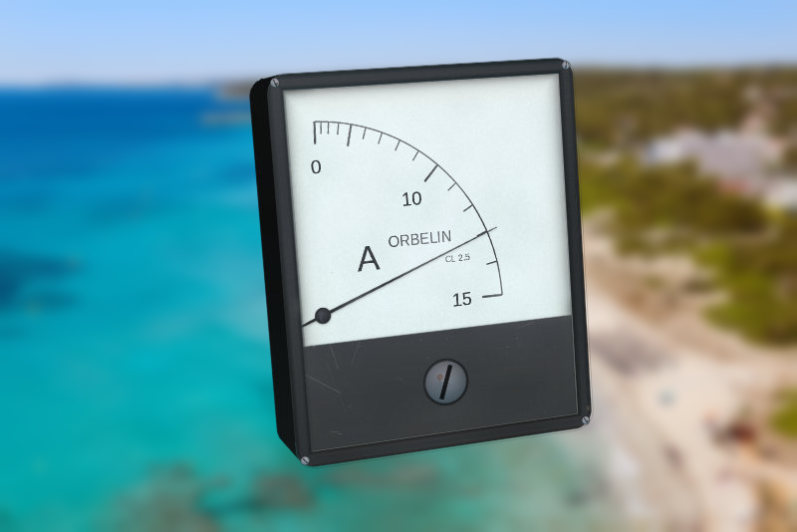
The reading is 13 A
